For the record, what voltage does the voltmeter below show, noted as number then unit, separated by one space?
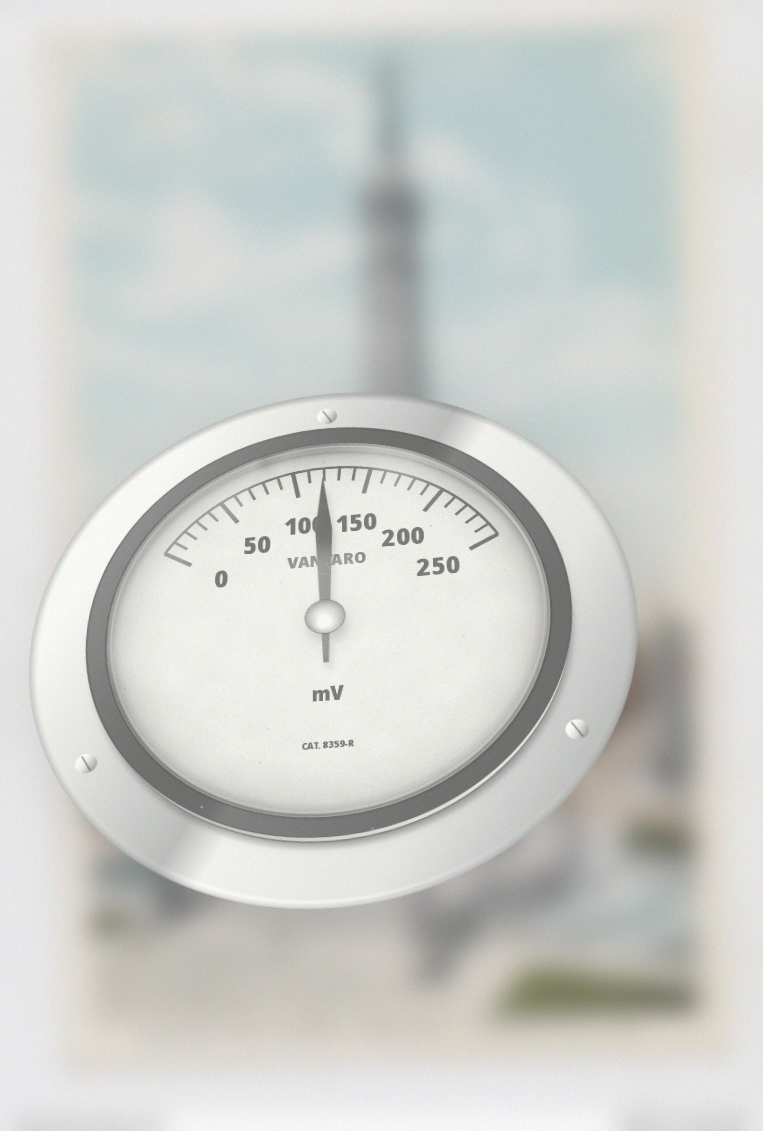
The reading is 120 mV
